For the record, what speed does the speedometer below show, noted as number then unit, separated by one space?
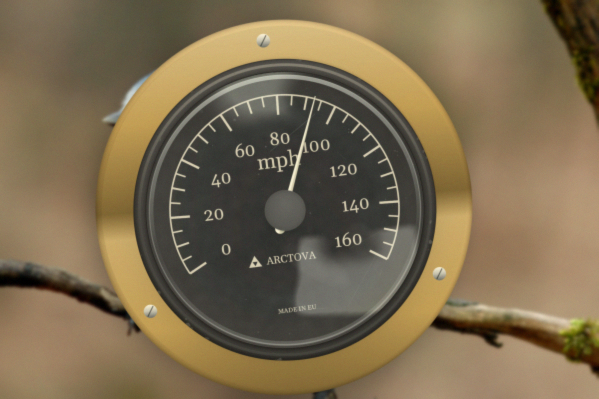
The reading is 92.5 mph
